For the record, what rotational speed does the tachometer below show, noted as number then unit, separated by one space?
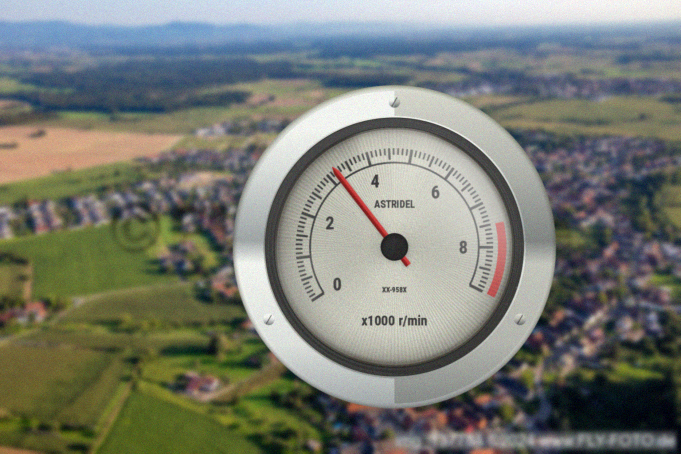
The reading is 3200 rpm
